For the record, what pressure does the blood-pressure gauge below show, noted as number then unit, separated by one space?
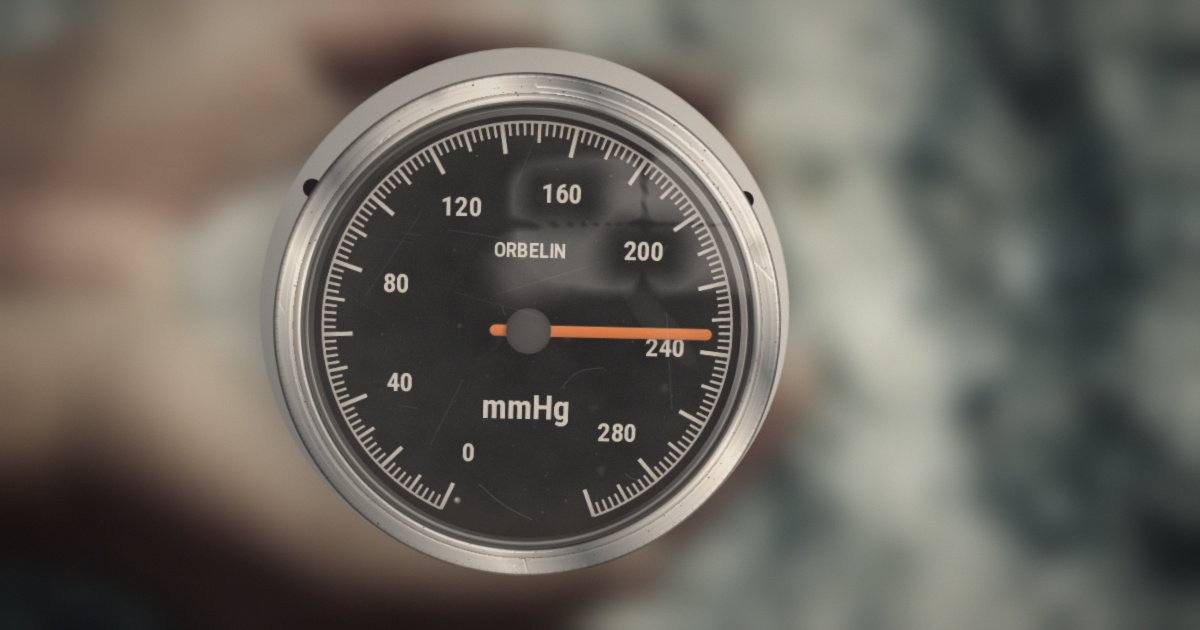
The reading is 234 mmHg
